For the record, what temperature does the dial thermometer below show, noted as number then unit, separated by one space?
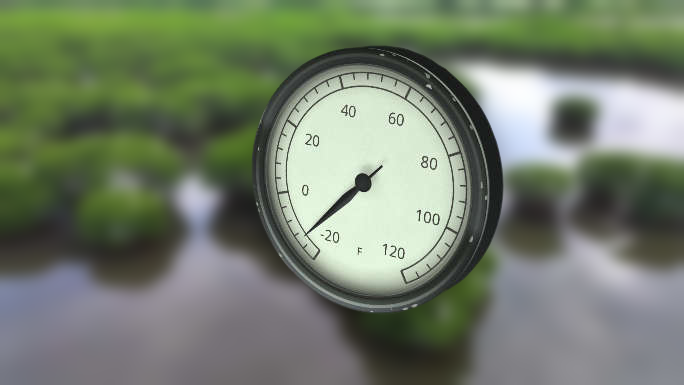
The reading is -14 °F
